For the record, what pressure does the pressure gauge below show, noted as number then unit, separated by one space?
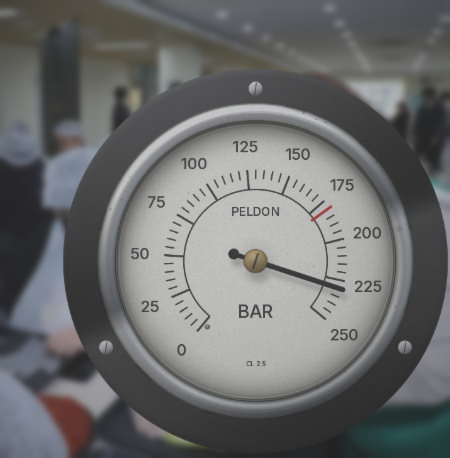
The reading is 230 bar
